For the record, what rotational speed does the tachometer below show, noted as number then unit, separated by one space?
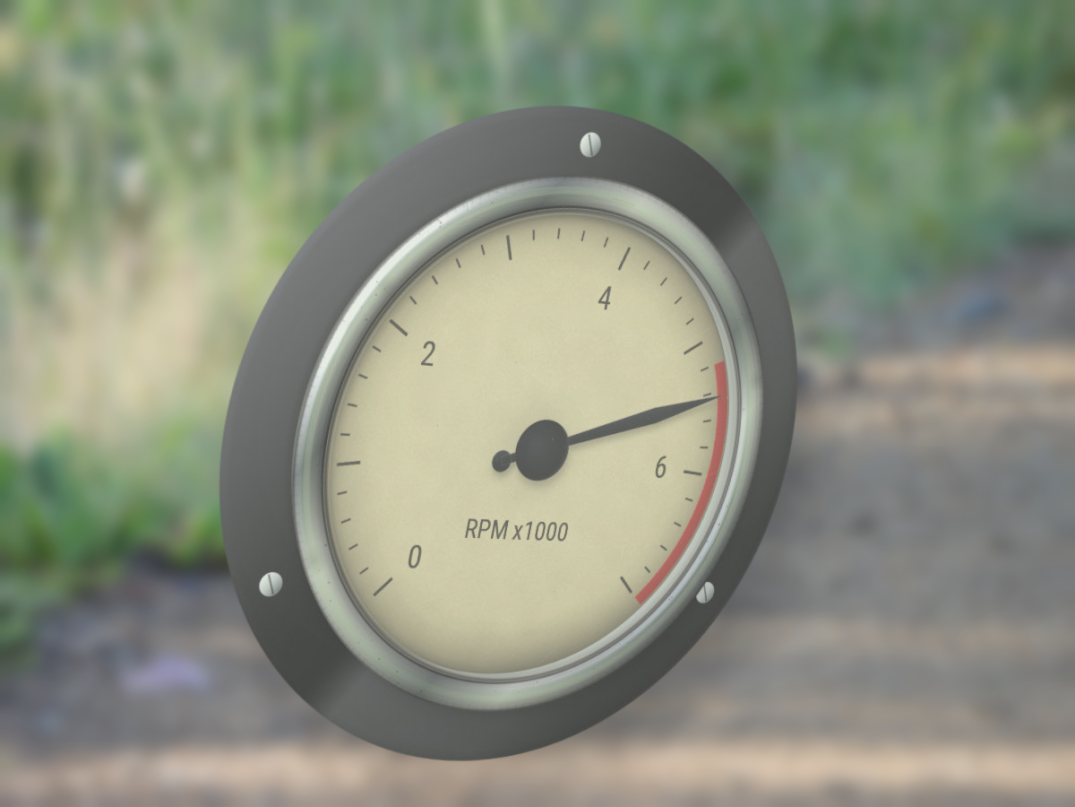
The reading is 5400 rpm
